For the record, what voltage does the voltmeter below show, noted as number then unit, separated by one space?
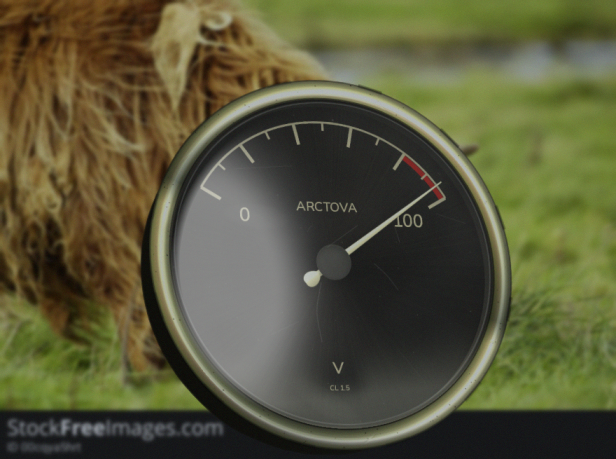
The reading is 95 V
